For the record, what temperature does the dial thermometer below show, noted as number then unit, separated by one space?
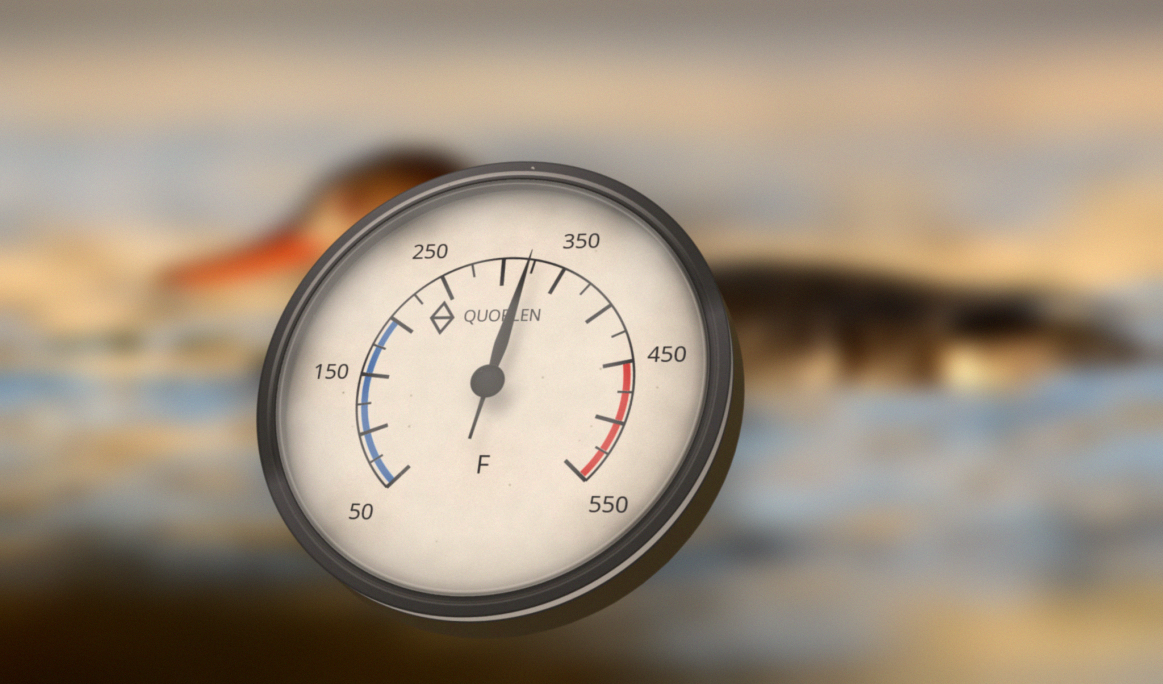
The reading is 325 °F
